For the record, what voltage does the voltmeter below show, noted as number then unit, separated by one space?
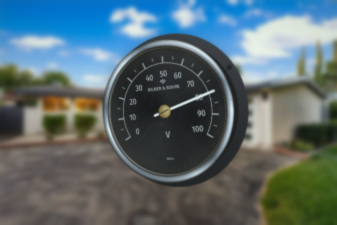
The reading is 80 V
